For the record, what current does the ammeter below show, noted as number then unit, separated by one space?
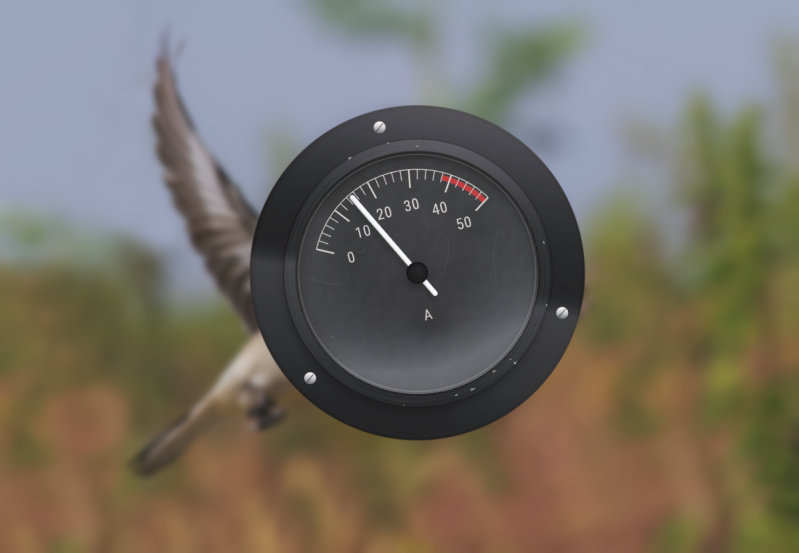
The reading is 15 A
